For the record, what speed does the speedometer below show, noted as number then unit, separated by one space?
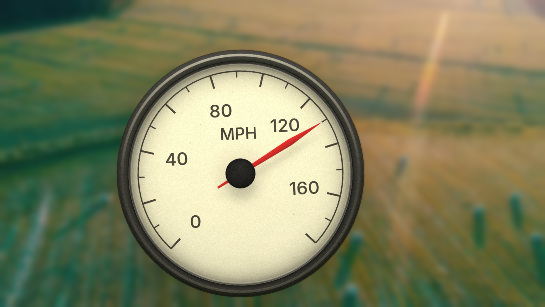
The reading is 130 mph
